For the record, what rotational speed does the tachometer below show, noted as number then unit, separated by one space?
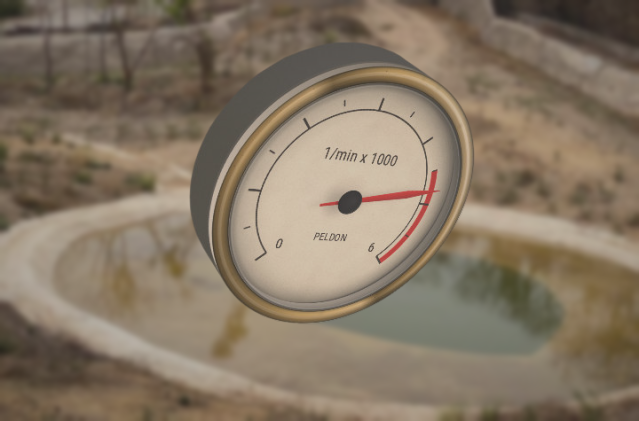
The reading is 4750 rpm
